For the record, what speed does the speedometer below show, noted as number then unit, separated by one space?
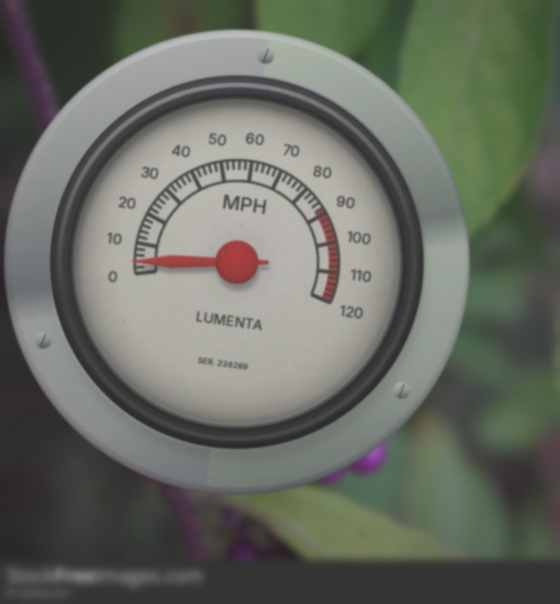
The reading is 4 mph
